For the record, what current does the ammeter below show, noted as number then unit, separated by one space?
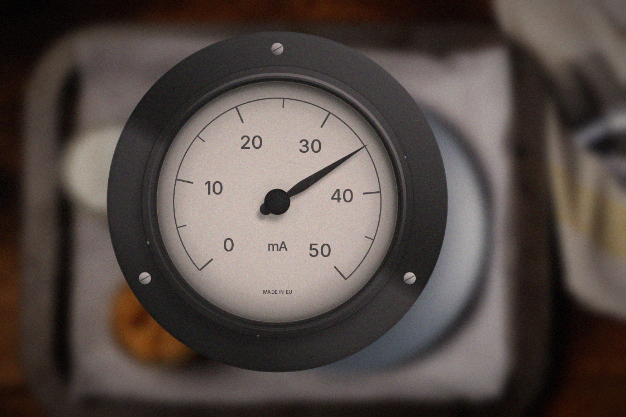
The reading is 35 mA
